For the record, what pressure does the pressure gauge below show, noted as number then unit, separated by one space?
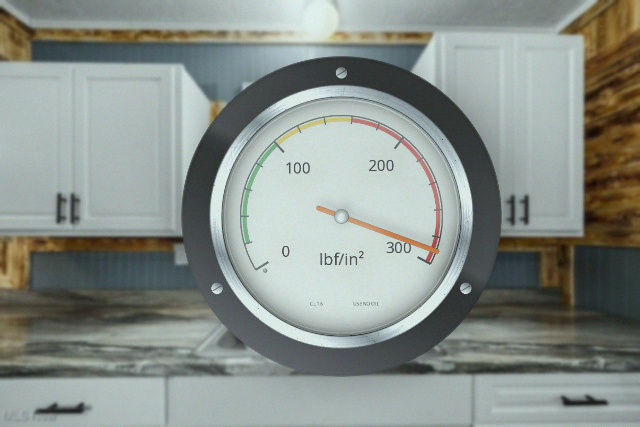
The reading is 290 psi
